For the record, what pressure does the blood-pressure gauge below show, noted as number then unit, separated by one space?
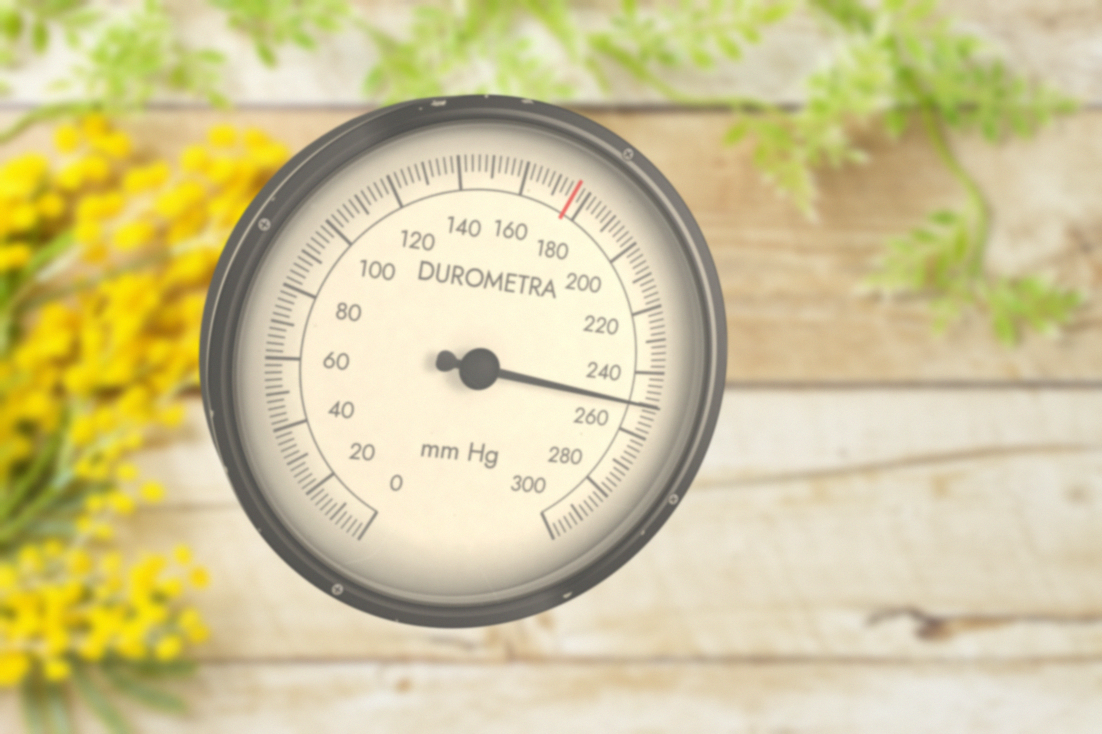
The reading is 250 mmHg
